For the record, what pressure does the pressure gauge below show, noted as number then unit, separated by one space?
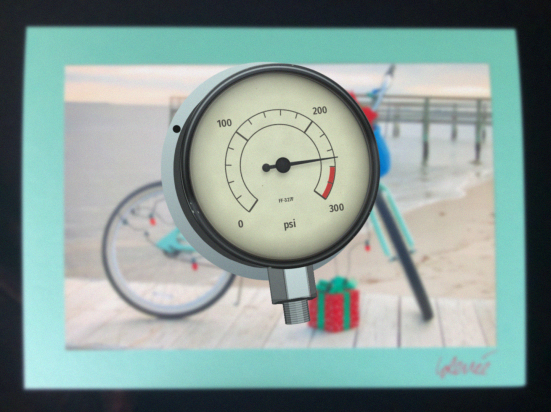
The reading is 250 psi
